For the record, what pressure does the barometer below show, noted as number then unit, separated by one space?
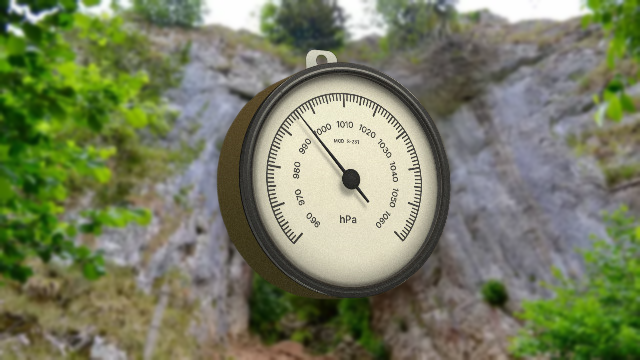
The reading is 995 hPa
